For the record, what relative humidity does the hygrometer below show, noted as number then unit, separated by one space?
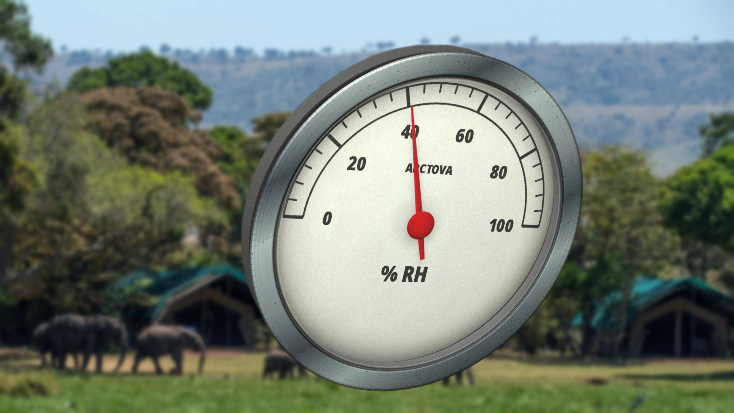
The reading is 40 %
